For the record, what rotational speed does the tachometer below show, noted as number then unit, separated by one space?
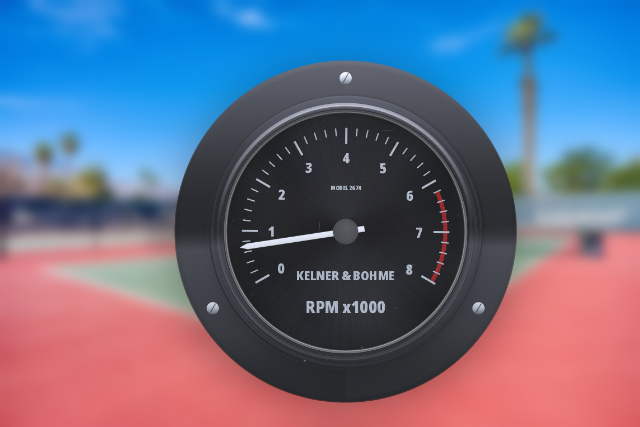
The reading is 700 rpm
